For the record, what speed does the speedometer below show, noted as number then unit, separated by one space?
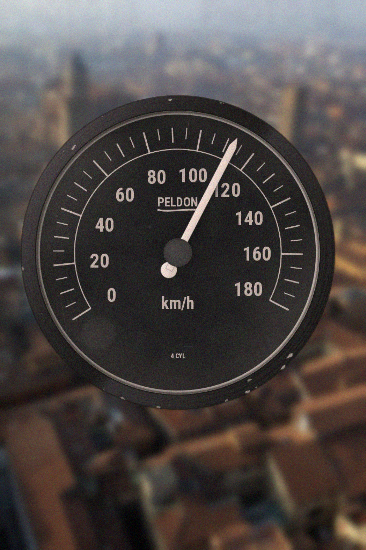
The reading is 112.5 km/h
